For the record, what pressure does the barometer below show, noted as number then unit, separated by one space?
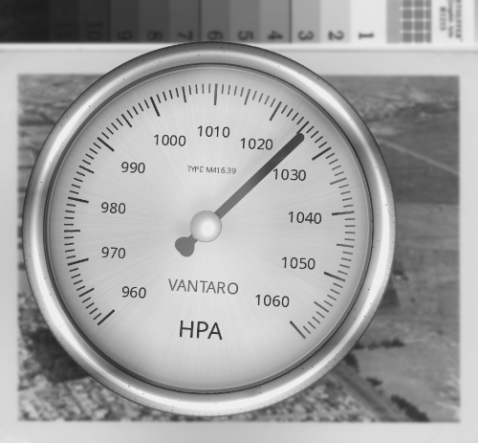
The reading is 1026 hPa
